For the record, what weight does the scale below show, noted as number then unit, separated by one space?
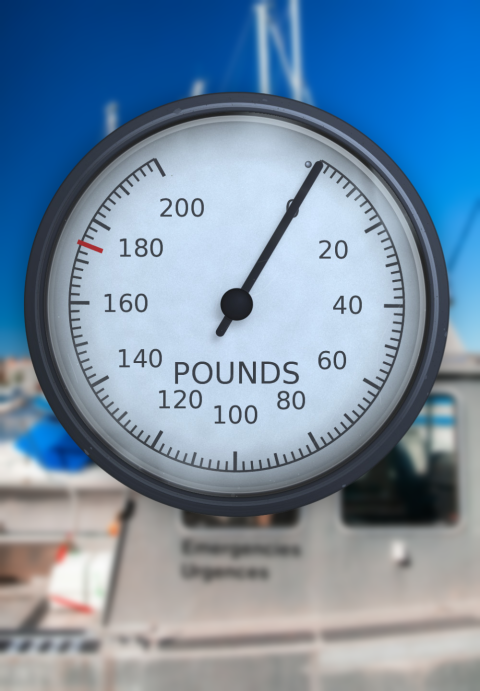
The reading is 0 lb
